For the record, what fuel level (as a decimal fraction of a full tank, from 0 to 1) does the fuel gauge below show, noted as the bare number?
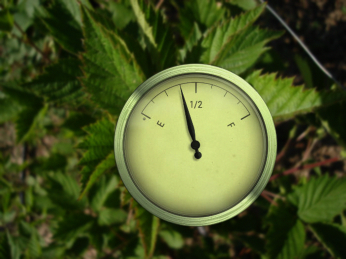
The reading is 0.375
